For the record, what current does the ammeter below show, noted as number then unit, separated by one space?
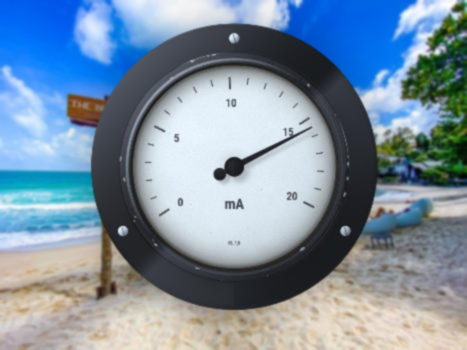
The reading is 15.5 mA
